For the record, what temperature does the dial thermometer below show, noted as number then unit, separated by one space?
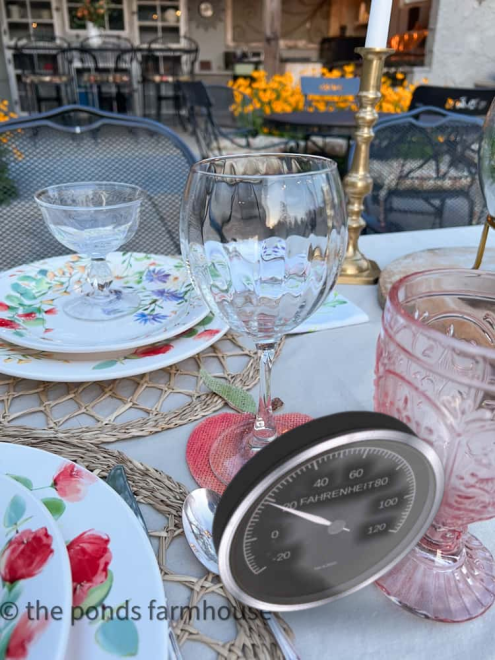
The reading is 20 °F
